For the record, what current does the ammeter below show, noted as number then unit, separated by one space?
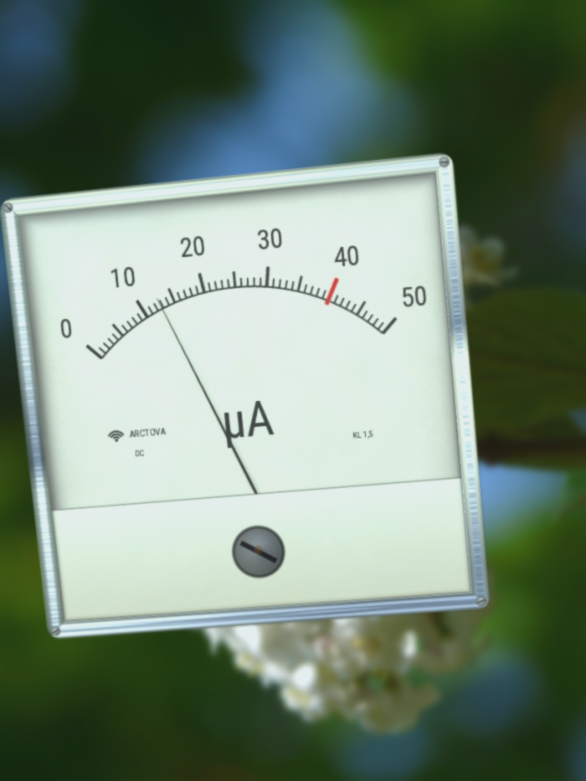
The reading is 13 µA
